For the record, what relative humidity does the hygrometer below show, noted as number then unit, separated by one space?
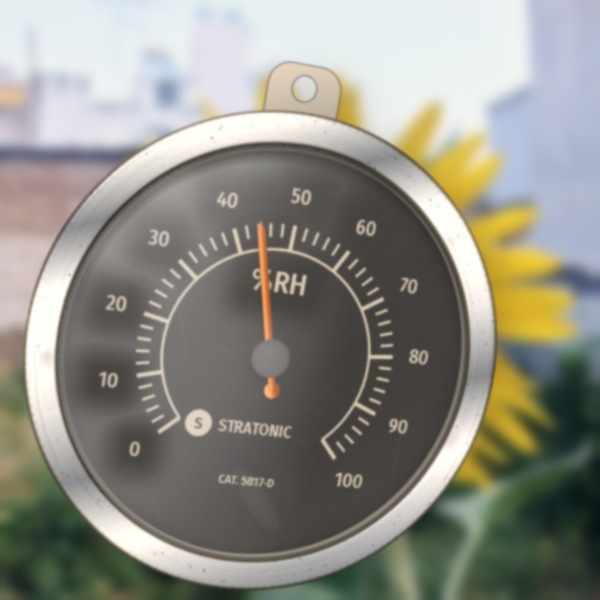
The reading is 44 %
